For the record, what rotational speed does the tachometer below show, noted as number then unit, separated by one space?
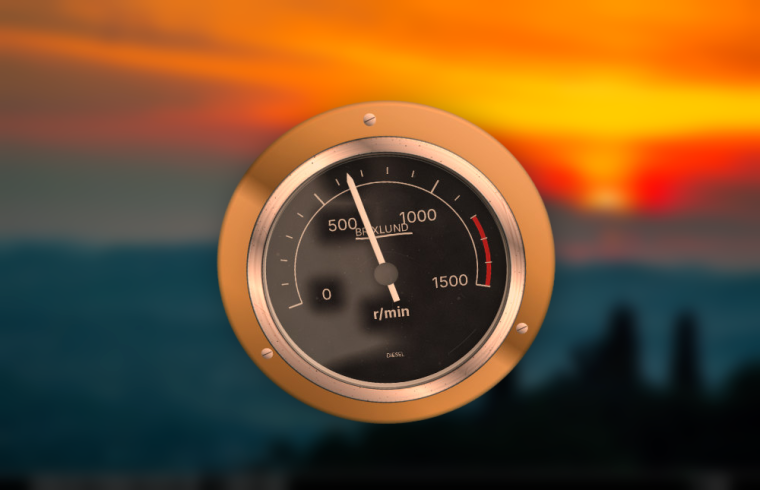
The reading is 650 rpm
